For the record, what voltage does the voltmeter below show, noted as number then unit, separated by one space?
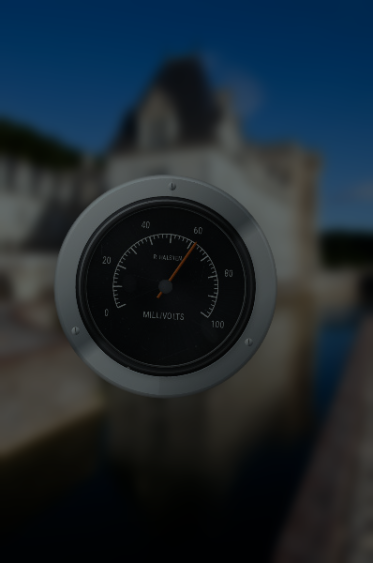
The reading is 62 mV
